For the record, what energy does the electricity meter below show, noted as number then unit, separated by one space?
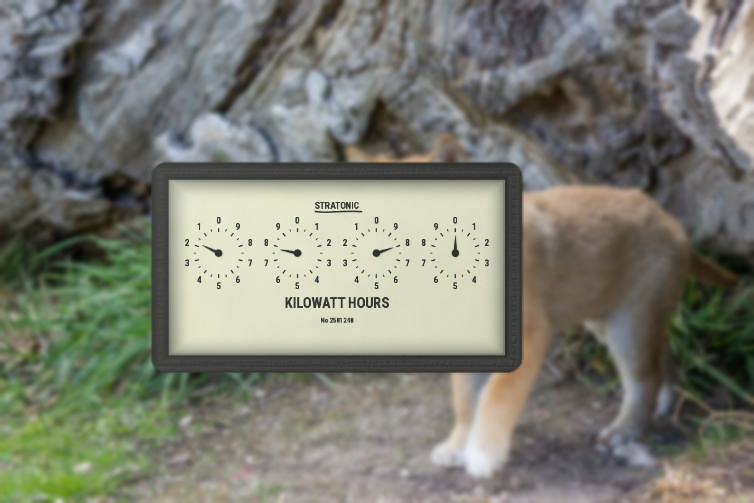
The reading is 1780 kWh
